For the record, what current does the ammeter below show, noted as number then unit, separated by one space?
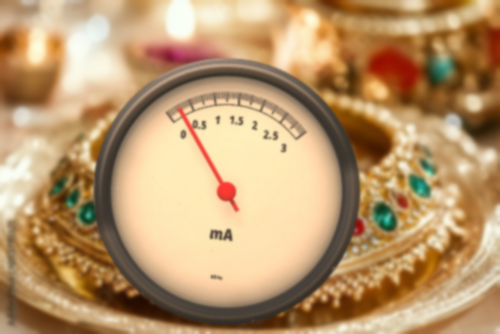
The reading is 0.25 mA
